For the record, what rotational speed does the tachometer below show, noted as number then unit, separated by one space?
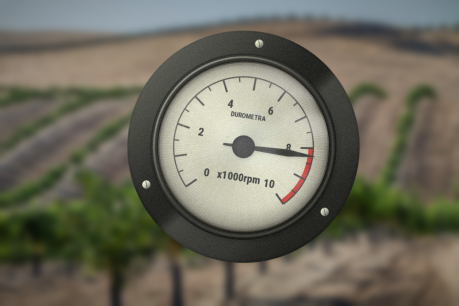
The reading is 8250 rpm
